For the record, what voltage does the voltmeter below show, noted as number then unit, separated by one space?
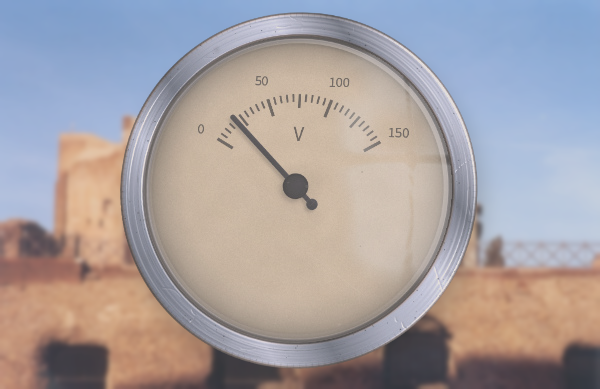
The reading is 20 V
